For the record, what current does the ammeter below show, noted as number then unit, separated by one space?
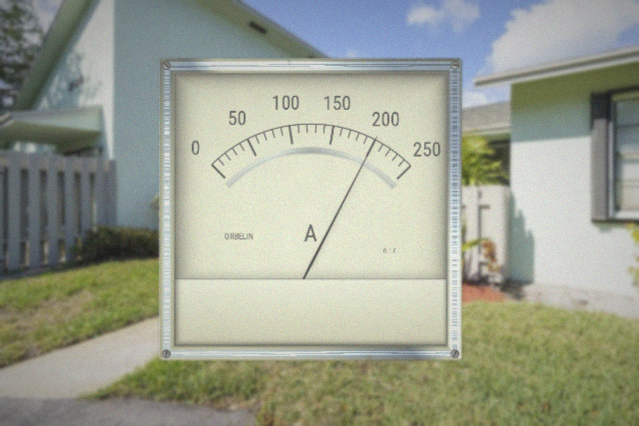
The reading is 200 A
